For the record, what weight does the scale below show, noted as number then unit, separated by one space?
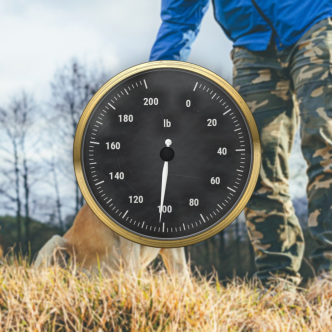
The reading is 102 lb
